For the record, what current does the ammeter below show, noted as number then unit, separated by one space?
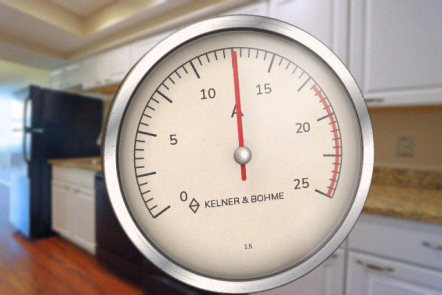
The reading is 12.5 A
